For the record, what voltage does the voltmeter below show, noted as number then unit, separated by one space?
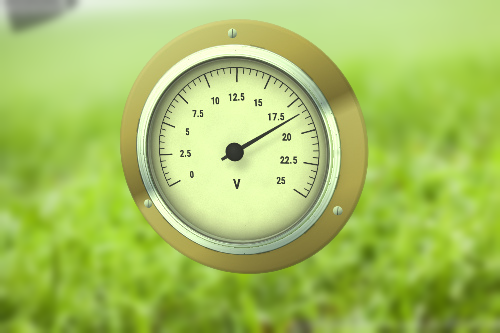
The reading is 18.5 V
